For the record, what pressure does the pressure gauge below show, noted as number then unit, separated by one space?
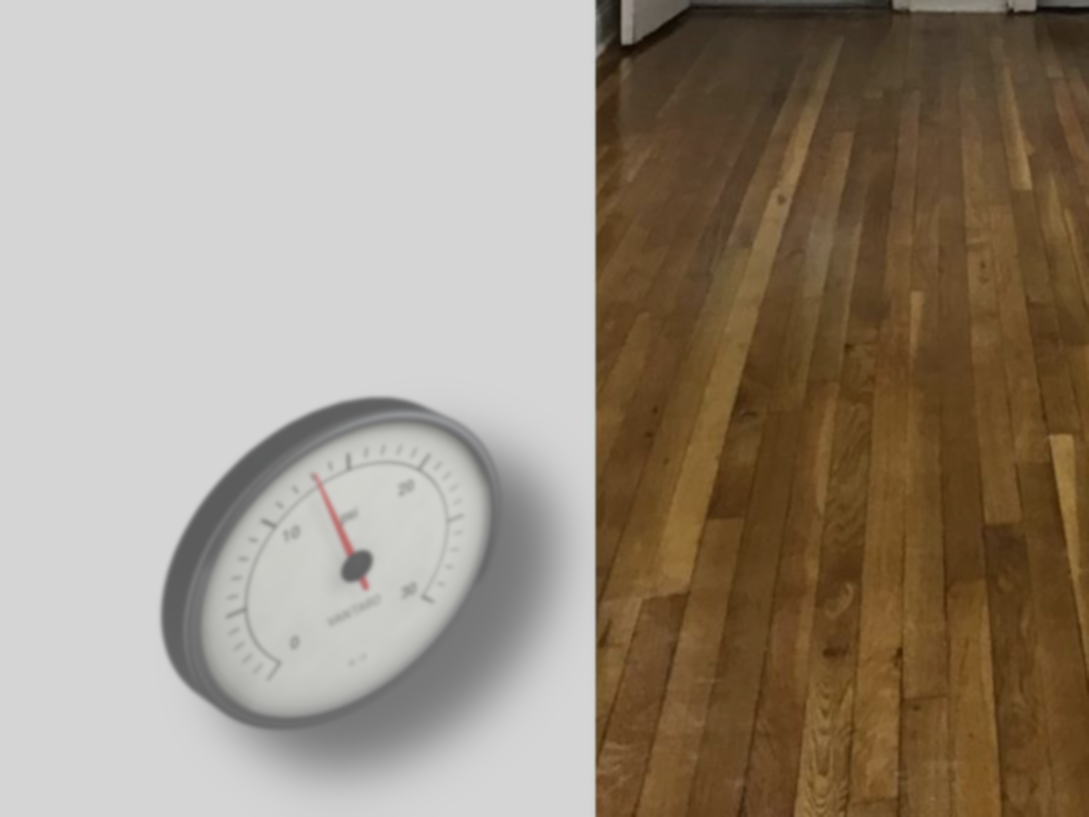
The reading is 13 psi
